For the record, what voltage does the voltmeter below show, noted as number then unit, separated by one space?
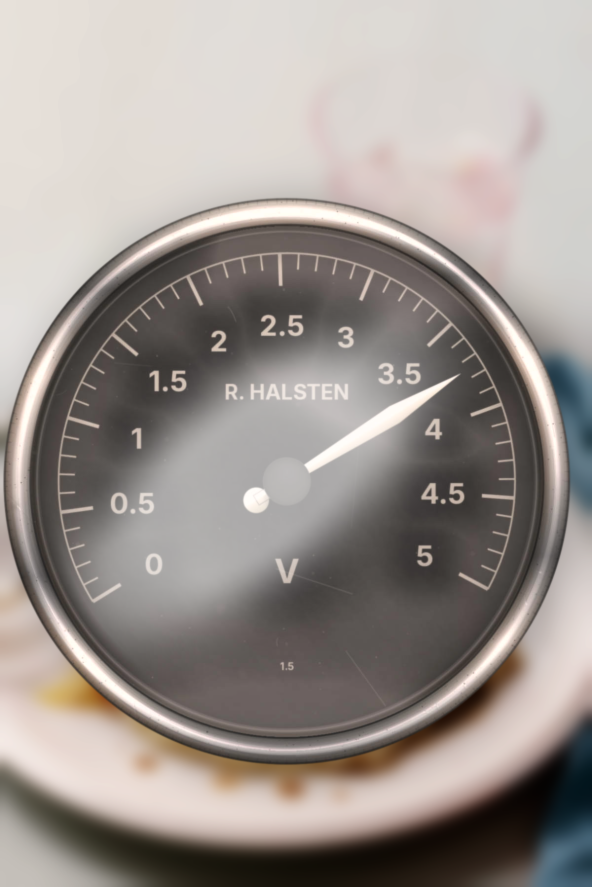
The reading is 3.75 V
